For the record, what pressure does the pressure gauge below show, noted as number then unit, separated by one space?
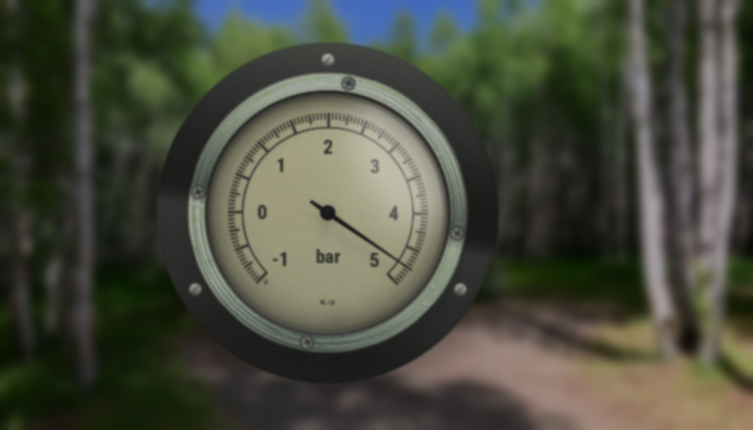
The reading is 4.75 bar
